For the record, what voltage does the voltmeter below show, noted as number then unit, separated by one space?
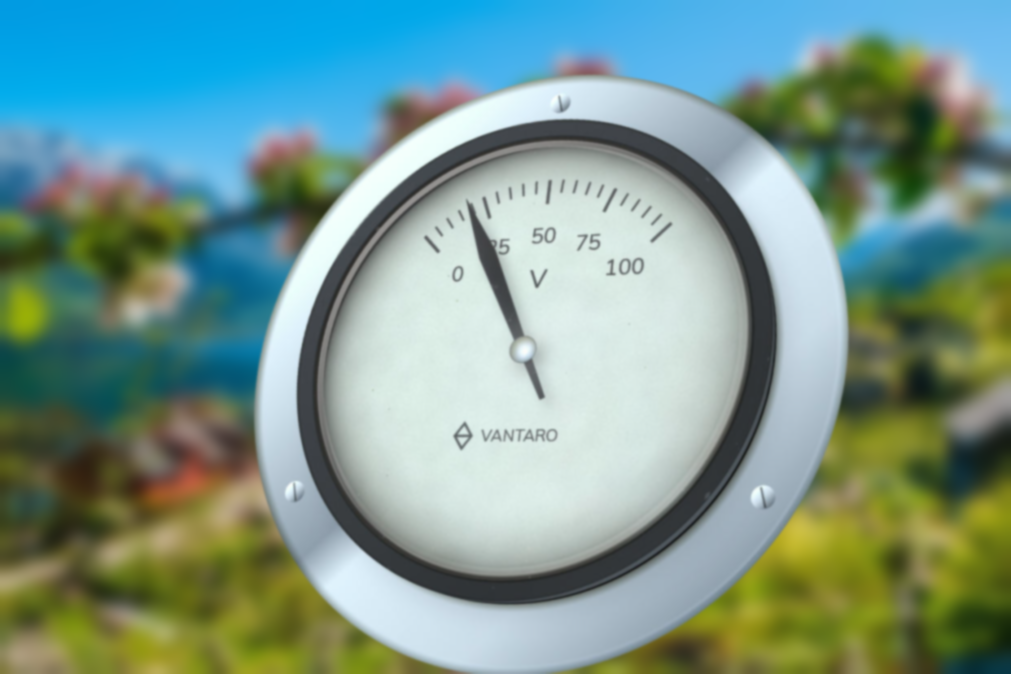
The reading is 20 V
